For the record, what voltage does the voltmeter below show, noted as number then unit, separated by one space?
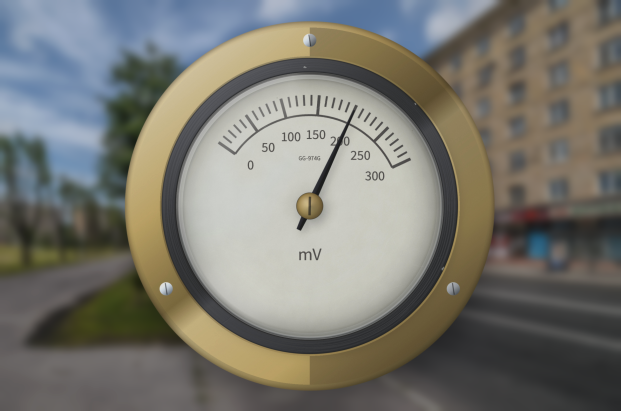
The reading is 200 mV
